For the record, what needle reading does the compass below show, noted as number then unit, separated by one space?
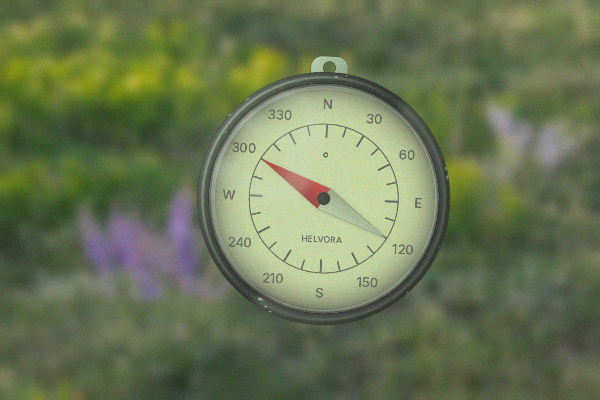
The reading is 300 °
